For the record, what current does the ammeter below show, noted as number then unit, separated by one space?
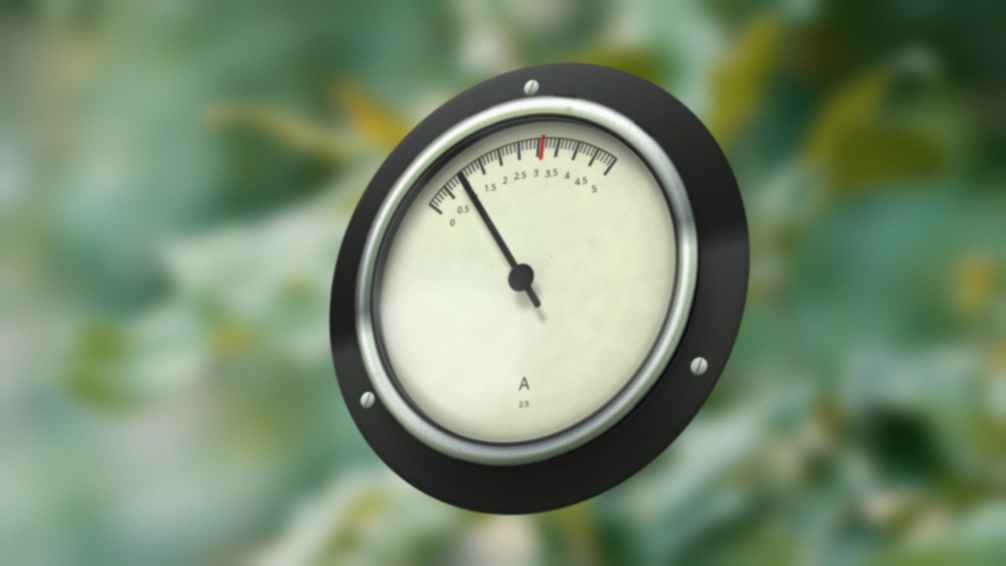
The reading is 1 A
